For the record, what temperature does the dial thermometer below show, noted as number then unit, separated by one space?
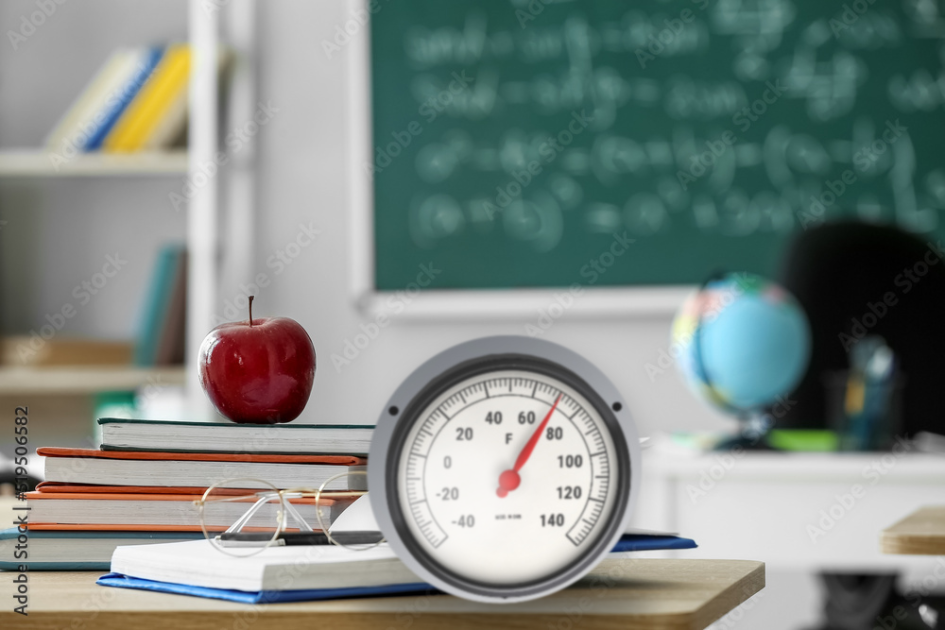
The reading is 70 °F
